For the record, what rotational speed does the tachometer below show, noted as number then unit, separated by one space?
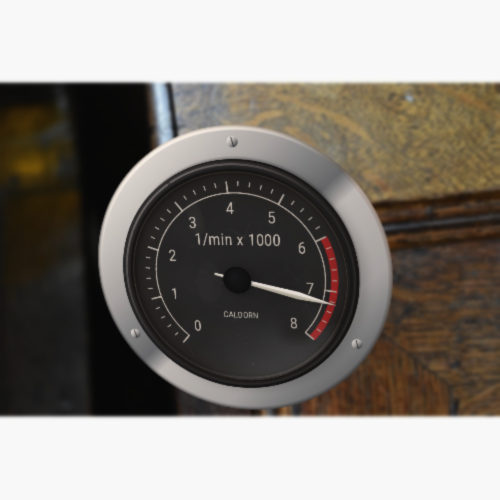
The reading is 7200 rpm
